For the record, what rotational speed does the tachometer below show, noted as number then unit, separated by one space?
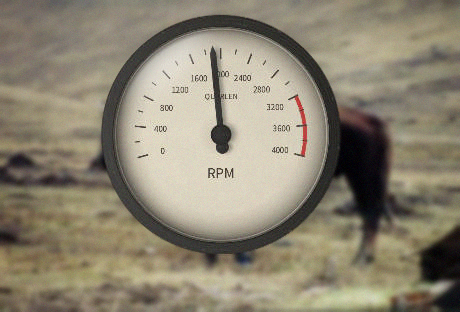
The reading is 1900 rpm
